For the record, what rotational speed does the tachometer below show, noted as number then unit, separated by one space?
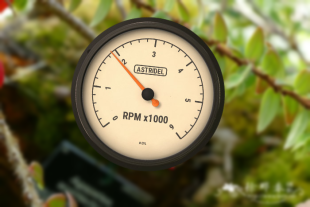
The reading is 1900 rpm
